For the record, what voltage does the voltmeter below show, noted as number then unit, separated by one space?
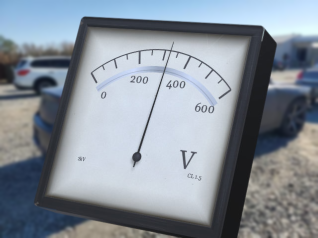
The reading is 325 V
